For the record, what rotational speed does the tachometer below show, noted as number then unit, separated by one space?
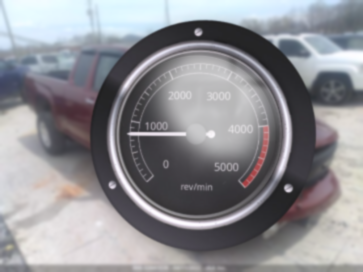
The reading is 800 rpm
